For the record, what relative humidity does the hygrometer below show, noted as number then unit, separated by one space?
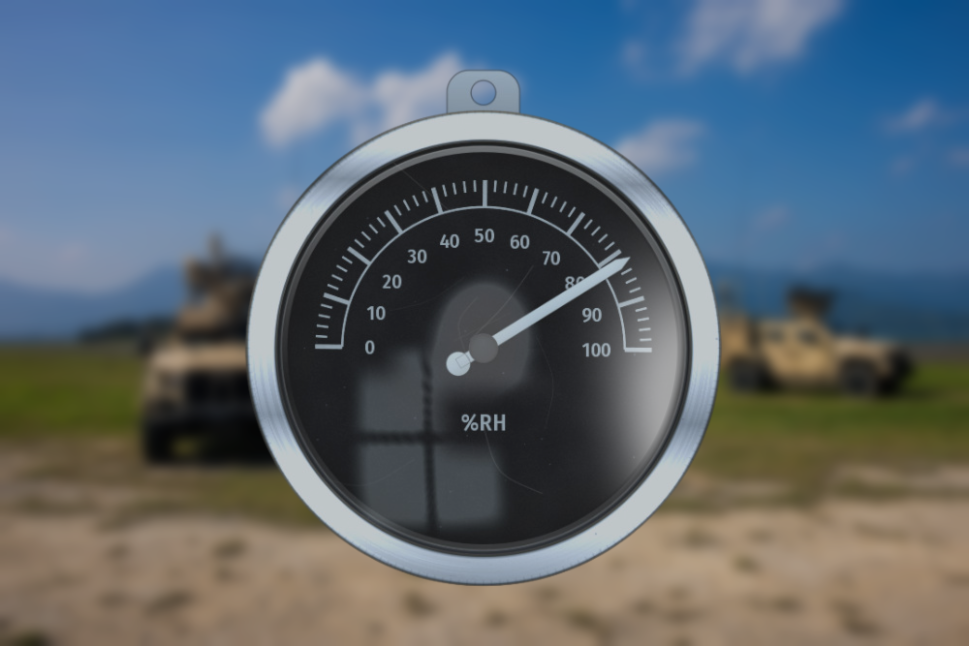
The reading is 82 %
